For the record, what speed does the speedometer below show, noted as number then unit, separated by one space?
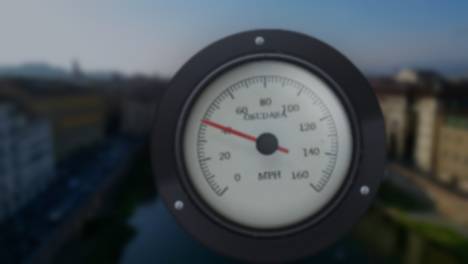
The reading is 40 mph
